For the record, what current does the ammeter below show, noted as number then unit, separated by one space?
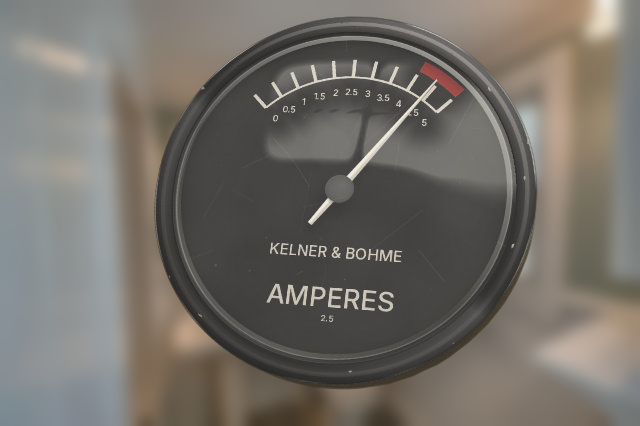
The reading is 4.5 A
